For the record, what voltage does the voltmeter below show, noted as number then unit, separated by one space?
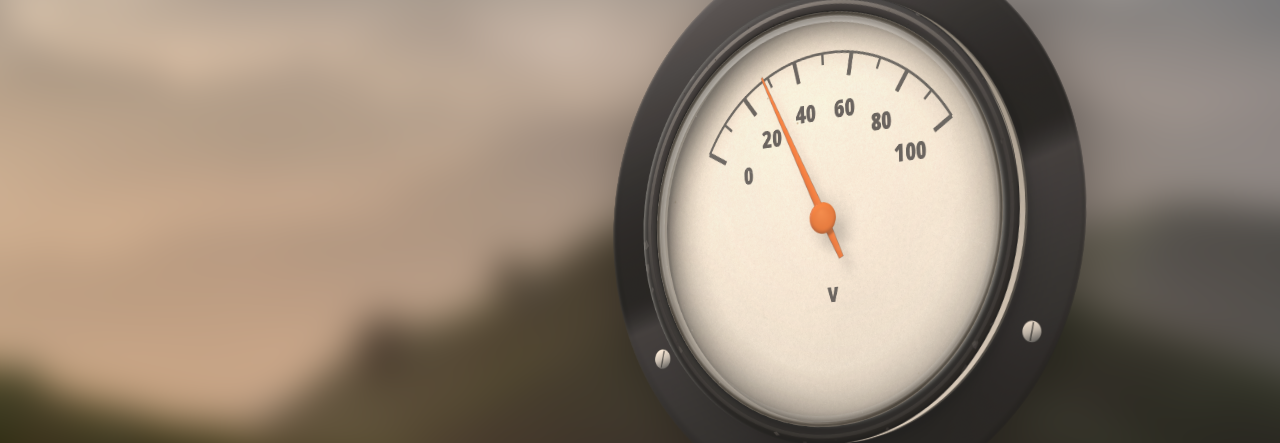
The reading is 30 V
